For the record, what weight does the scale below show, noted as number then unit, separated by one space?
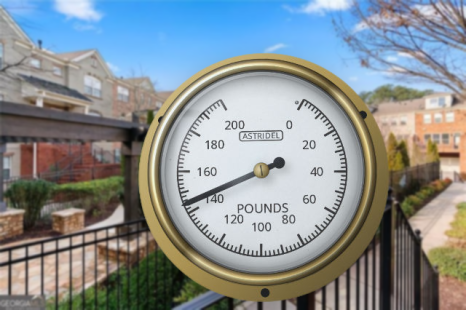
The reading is 144 lb
